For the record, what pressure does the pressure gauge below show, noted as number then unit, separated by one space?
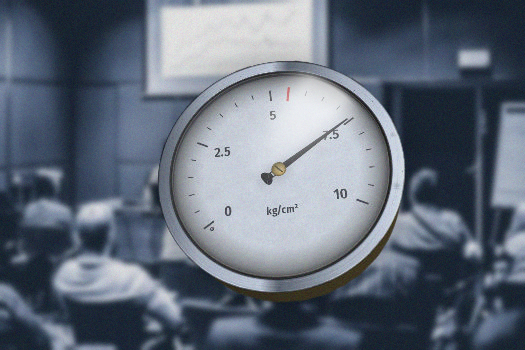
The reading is 7.5 kg/cm²
